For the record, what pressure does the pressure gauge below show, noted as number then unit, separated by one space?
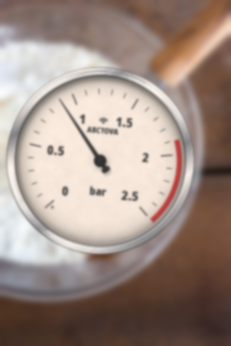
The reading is 0.9 bar
